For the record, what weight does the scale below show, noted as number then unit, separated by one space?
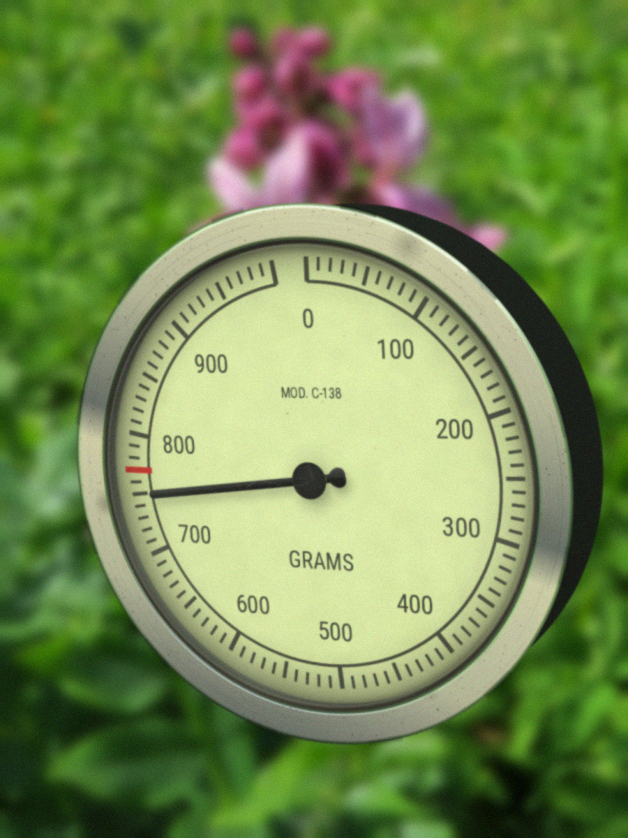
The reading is 750 g
